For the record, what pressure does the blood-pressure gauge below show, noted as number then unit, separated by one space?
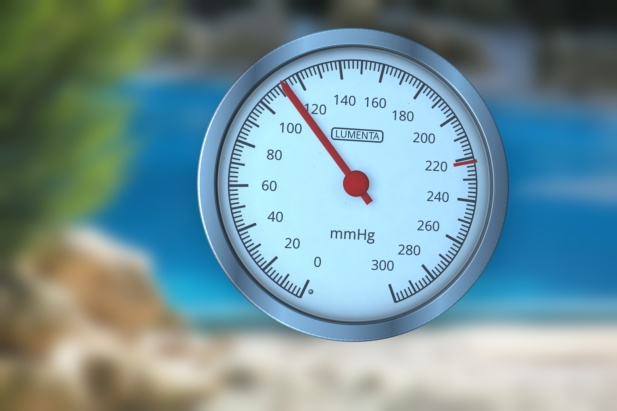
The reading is 112 mmHg
